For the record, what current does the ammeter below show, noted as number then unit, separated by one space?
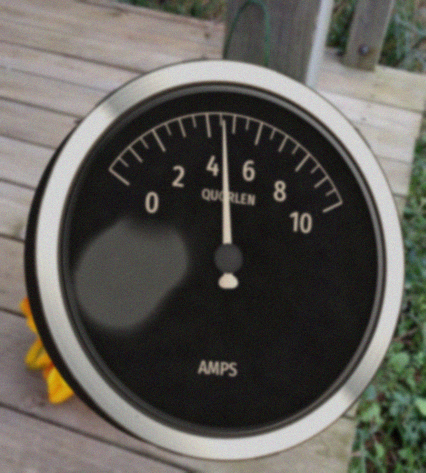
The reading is 4.5 A
